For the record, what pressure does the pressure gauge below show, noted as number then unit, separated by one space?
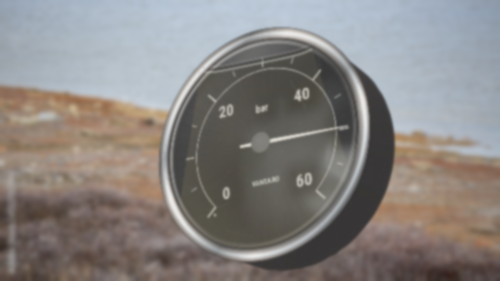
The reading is 50 bar
